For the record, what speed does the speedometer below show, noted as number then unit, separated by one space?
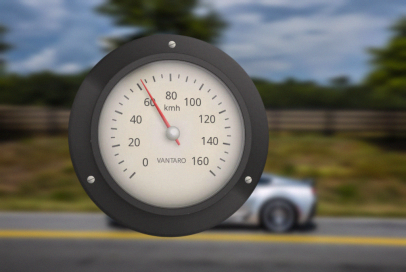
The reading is 62.5 km/h
